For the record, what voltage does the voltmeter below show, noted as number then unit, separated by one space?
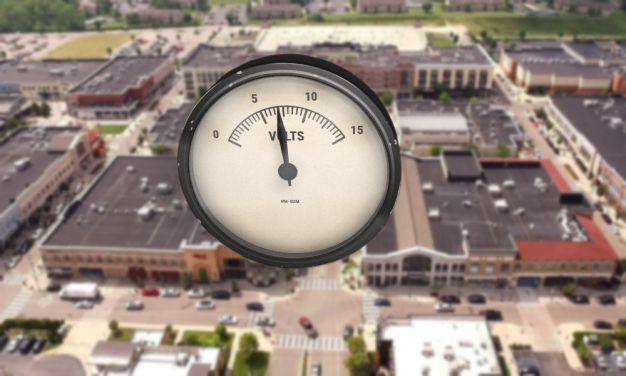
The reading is 7 V
